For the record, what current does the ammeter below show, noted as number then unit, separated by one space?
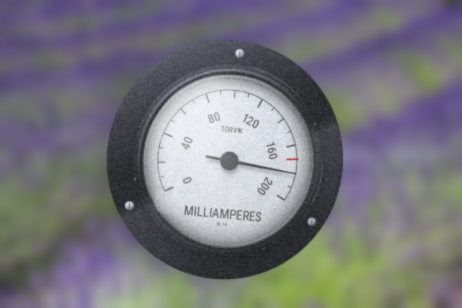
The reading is 180 mA
